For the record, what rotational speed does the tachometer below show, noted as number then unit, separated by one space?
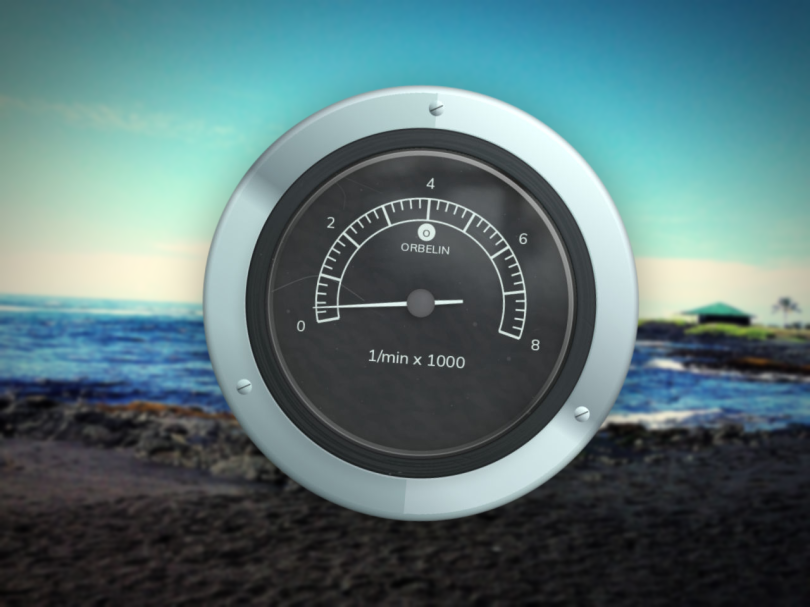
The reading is 300 rpm
